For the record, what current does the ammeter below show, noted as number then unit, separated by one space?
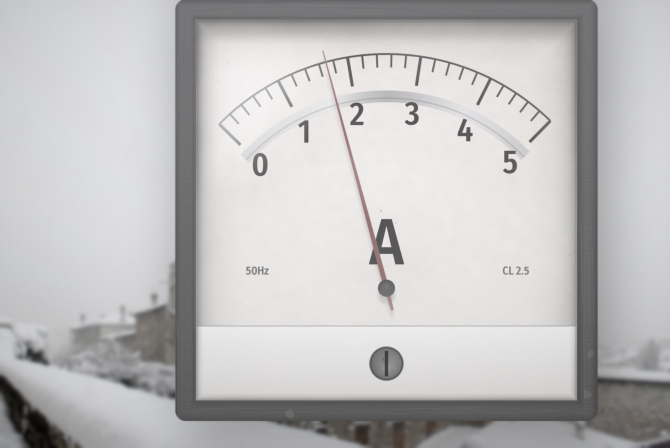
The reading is 1.7 A
